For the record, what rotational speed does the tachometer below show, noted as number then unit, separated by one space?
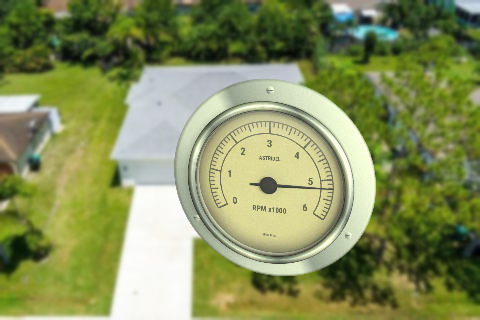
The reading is 5200 rpm
